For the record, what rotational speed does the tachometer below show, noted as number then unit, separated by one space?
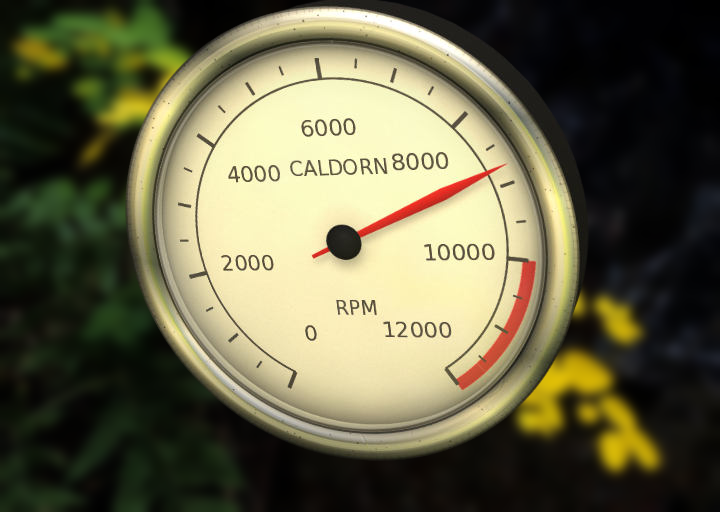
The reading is 8750 rpm
